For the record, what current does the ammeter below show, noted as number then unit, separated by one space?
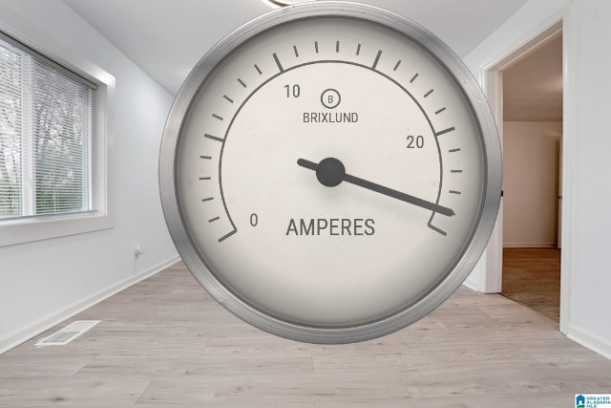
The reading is 24 A
